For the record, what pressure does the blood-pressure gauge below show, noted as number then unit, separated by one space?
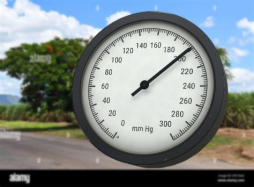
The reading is 200 mmHg
